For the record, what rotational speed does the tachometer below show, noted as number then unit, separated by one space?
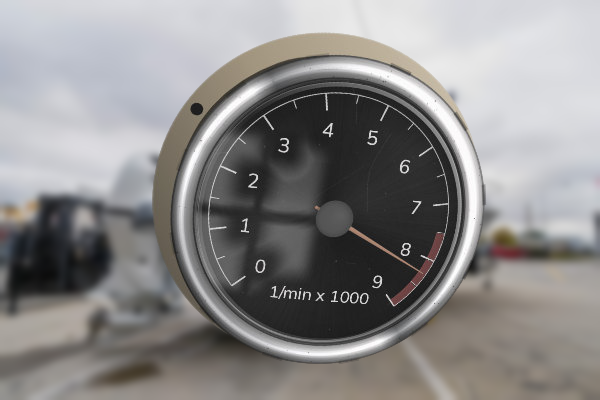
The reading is 8250 rpm
